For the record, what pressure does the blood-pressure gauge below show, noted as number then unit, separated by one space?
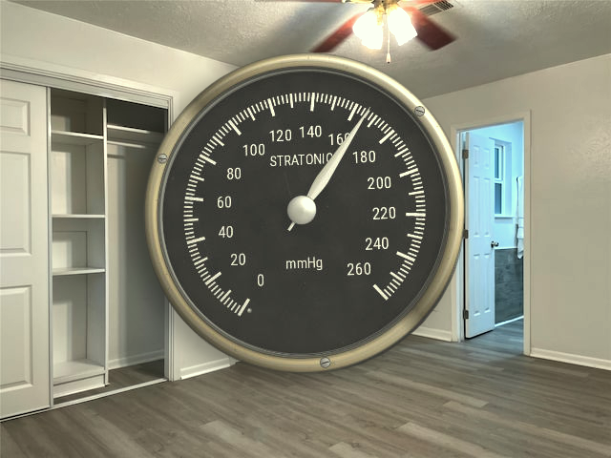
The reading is 166 mmHg
